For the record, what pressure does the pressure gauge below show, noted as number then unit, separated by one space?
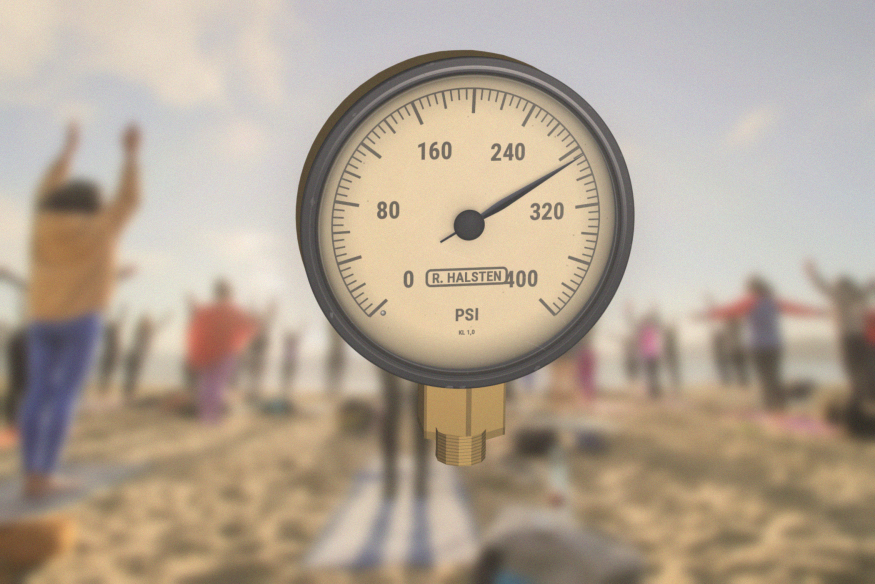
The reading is 285 psi
